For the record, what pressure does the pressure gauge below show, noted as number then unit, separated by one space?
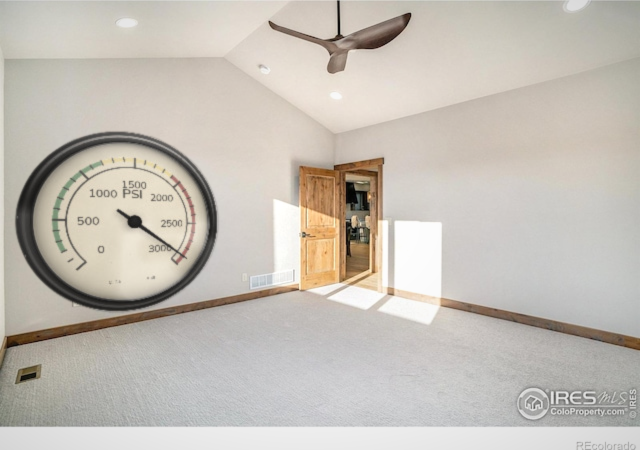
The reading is 2900 psi
